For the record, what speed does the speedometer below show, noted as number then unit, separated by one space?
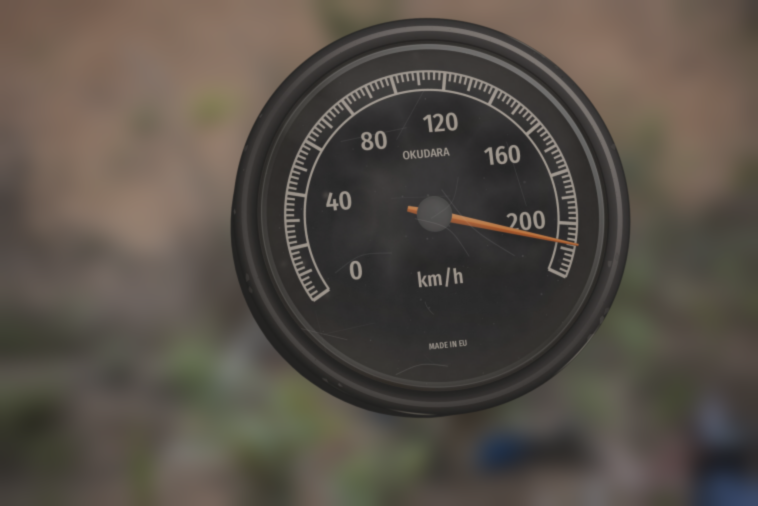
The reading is 208 km/h
